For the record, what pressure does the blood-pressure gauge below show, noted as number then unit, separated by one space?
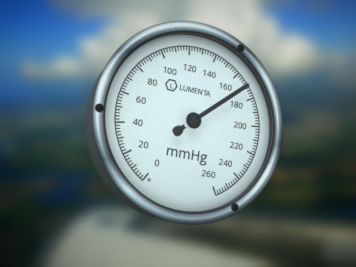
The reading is 170 mmHg
